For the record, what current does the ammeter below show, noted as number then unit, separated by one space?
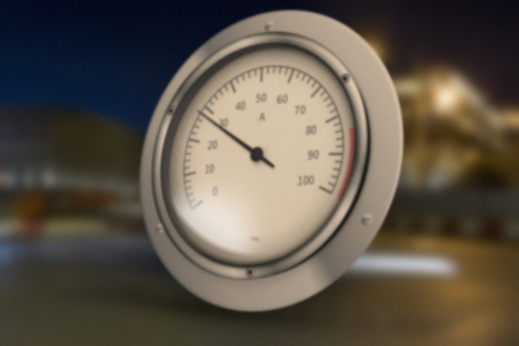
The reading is 28 A
